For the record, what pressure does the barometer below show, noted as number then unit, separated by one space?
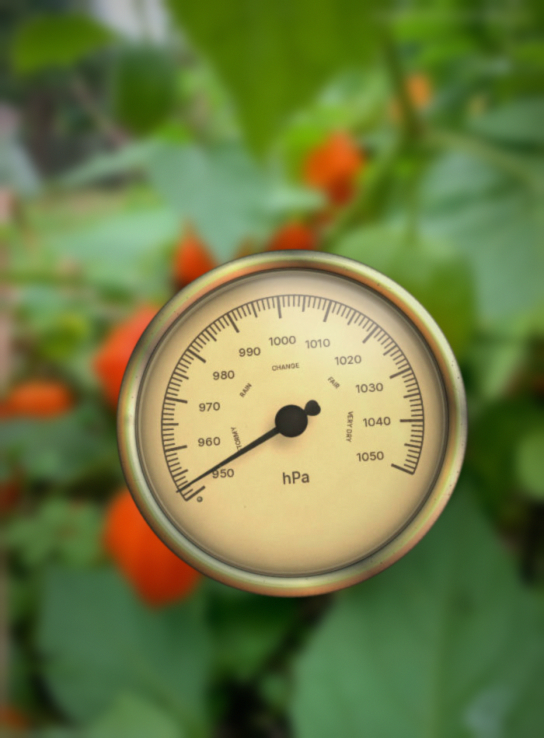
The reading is 952 hPa
